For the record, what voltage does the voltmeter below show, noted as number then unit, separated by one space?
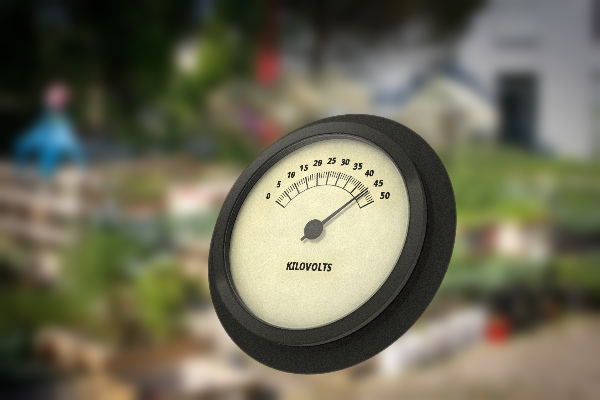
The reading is 45 kV
